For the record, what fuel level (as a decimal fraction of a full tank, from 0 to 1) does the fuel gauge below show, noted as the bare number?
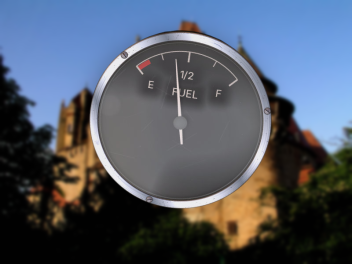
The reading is 0.375
